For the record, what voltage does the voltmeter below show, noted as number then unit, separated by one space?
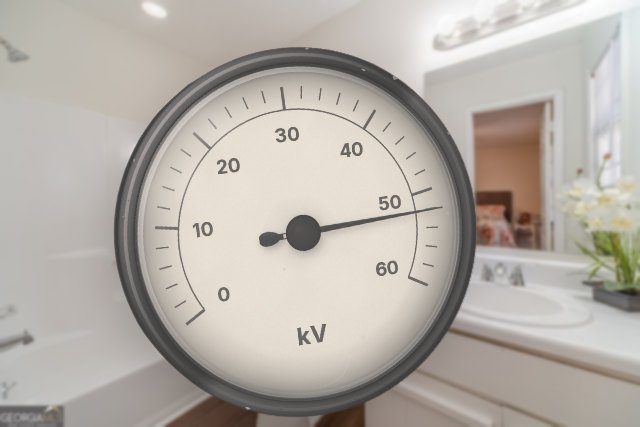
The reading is 52 kV
